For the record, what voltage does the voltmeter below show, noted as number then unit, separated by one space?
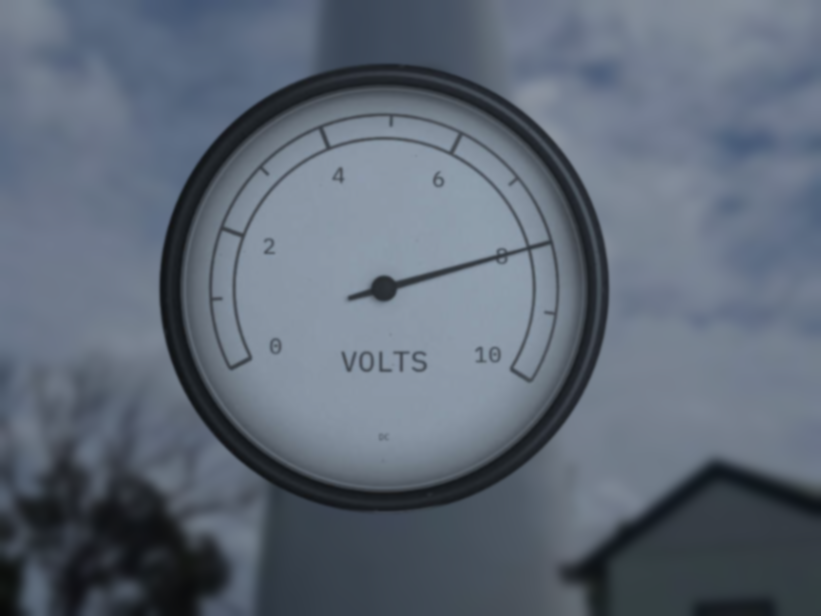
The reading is 8 V
